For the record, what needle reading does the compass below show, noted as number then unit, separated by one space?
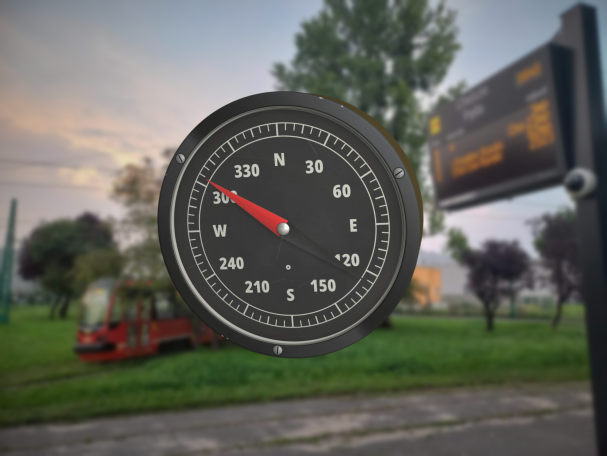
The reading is 305 °
